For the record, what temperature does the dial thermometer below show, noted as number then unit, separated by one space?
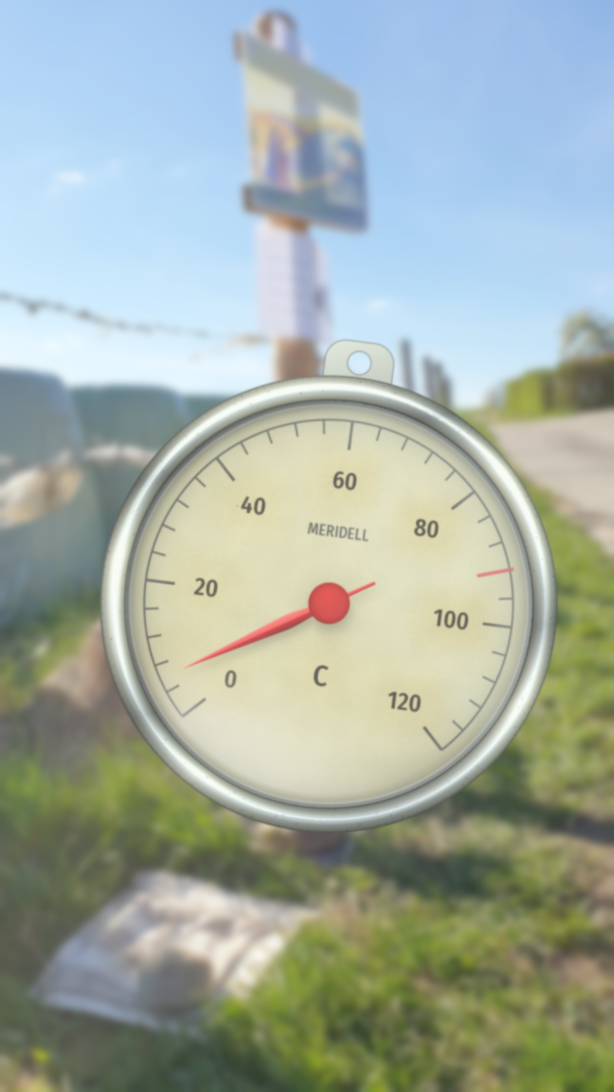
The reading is 6 °C
